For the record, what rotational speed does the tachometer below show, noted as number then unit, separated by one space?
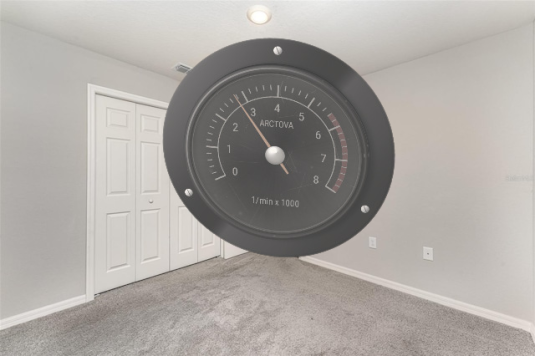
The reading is 2800 rpm
